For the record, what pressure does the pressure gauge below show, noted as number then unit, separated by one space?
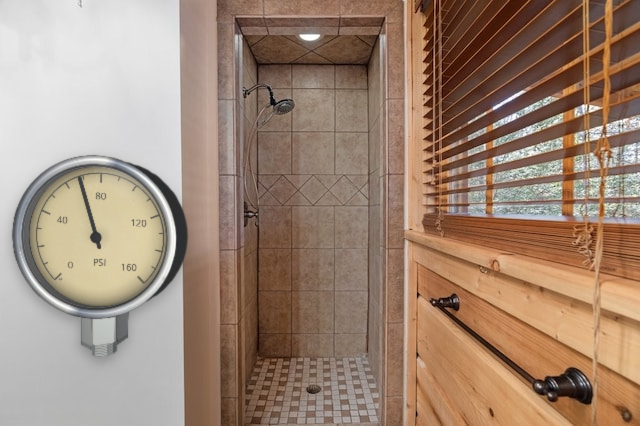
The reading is 70 psi
